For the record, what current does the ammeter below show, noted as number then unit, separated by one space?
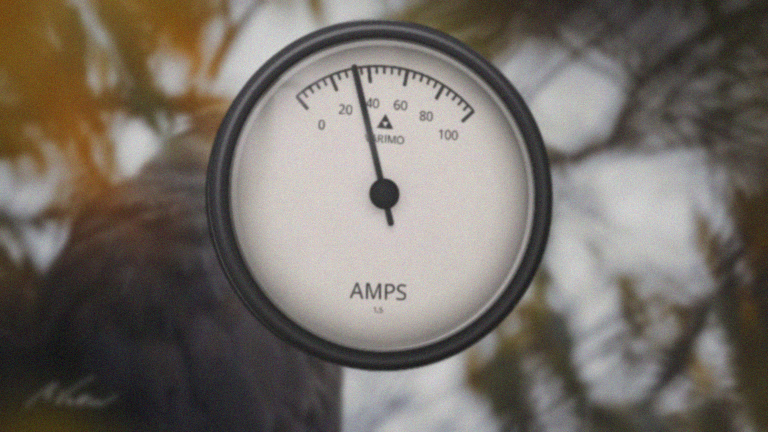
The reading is 32 A
